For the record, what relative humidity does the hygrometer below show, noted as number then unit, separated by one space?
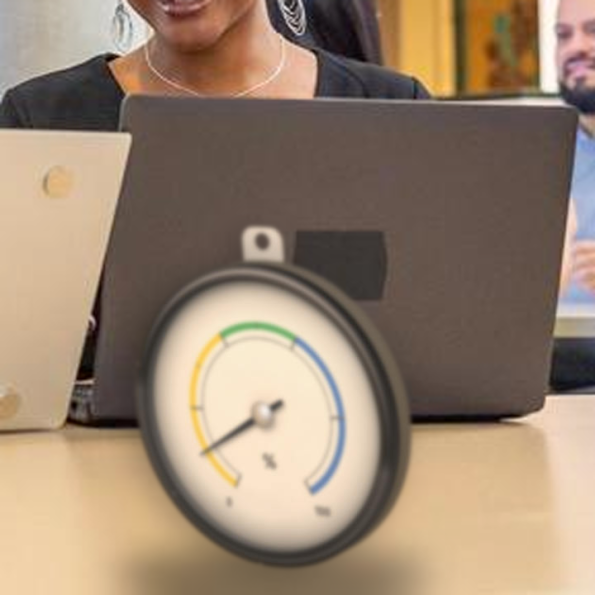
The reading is 10 %
